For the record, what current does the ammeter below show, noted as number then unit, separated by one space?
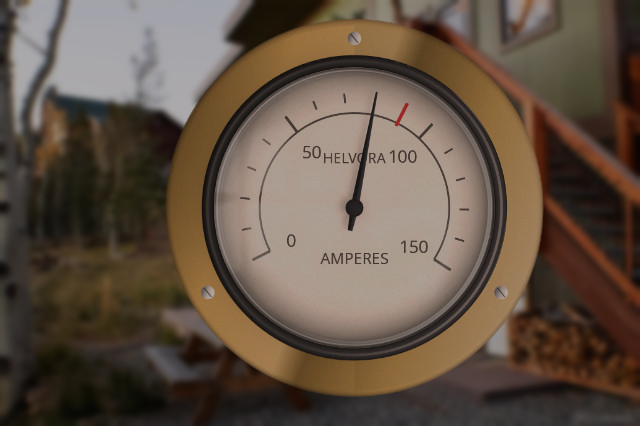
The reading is 80 A
